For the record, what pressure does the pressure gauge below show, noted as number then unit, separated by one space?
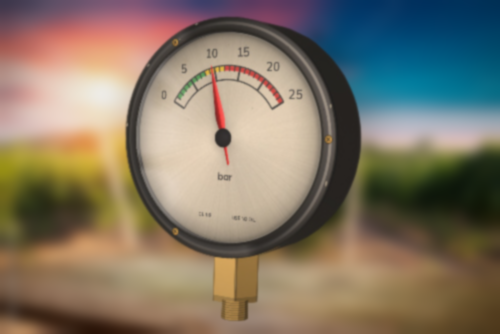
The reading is 10 bar
